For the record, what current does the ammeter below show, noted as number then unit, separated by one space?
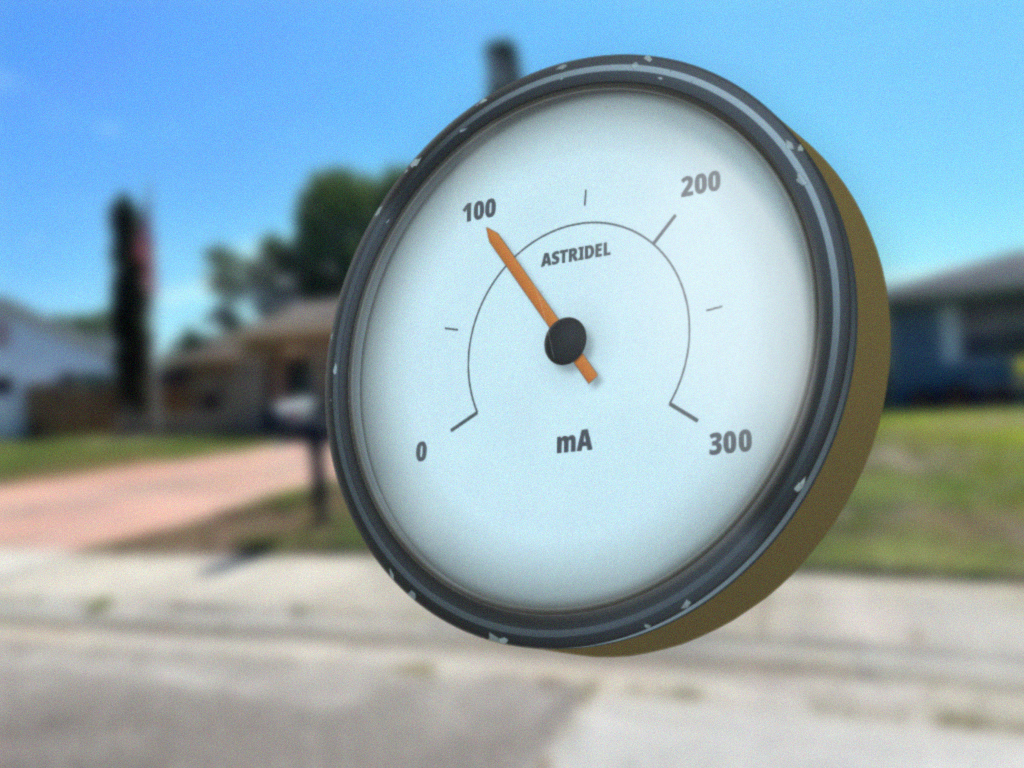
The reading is 100 mA
